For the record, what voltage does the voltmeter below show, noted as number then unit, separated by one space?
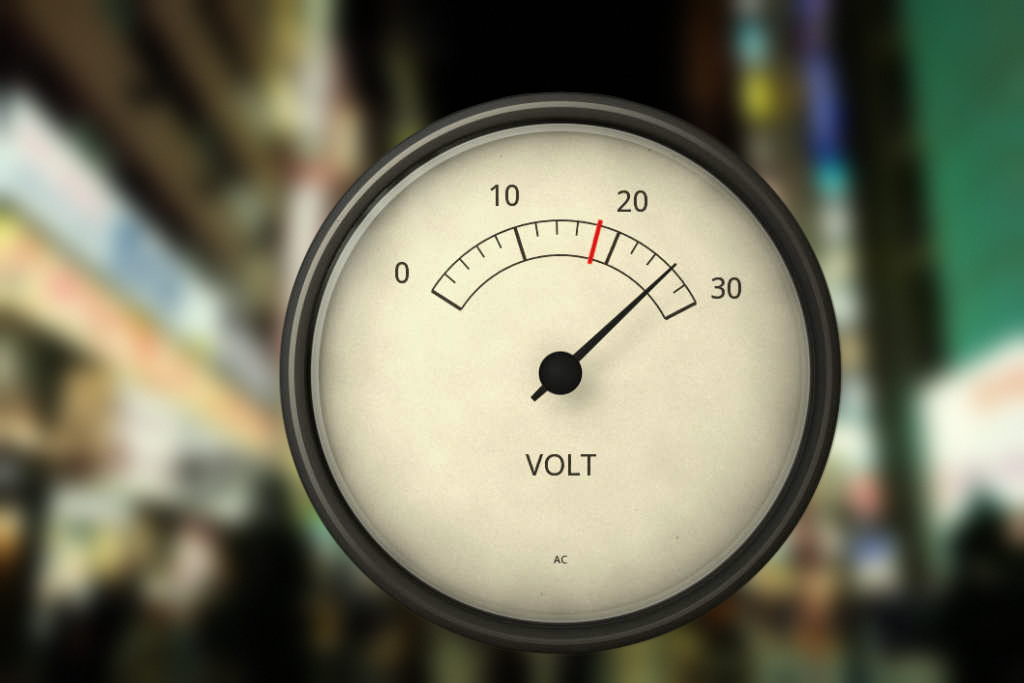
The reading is 26 V
